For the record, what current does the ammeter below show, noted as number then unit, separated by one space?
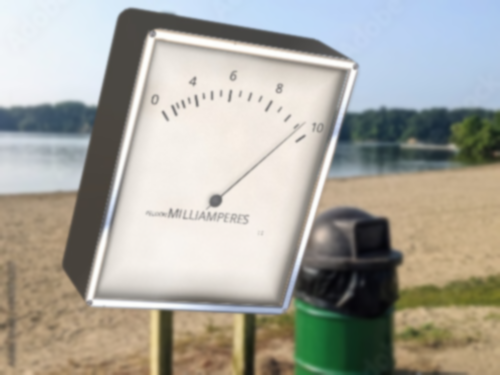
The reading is 9.5 mA
